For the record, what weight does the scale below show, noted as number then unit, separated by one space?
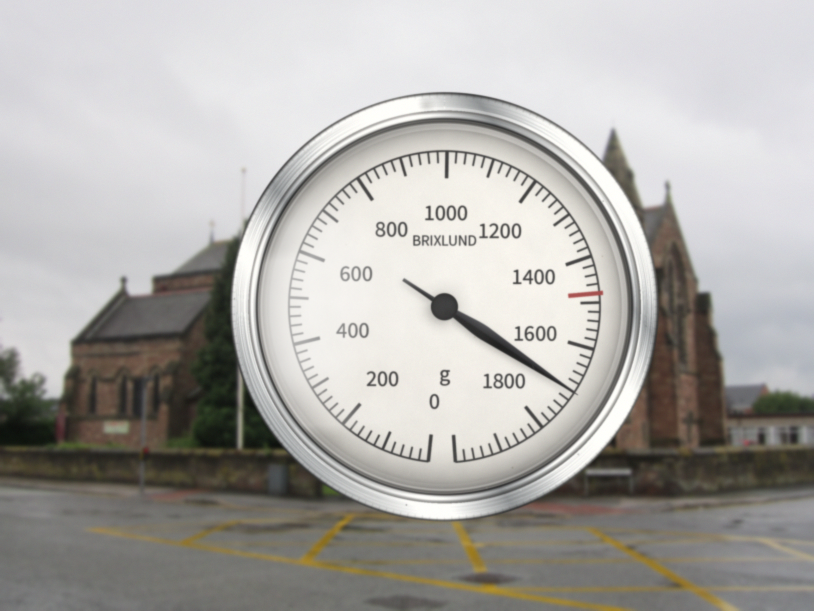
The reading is 1700 g
